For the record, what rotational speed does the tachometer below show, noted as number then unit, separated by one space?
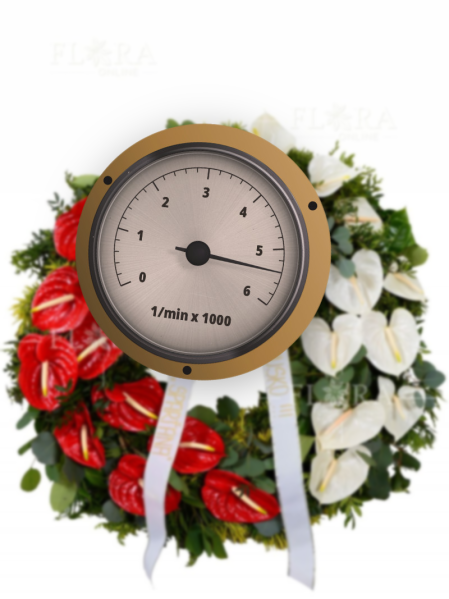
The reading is 5400 rpm
